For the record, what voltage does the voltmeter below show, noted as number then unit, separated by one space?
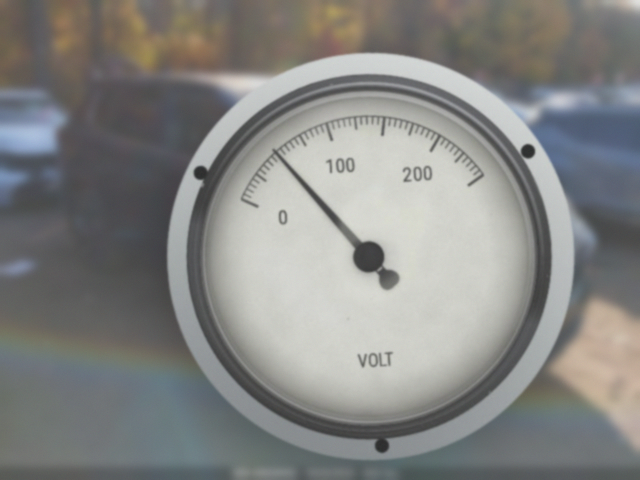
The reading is 50 V
